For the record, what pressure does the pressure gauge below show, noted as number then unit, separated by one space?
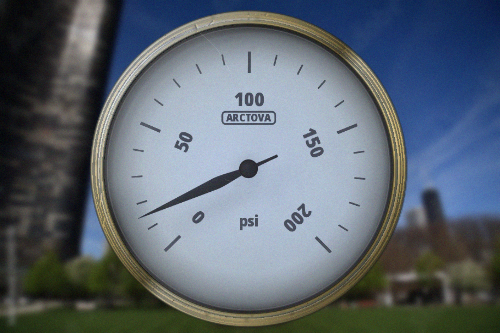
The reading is 15 psi
